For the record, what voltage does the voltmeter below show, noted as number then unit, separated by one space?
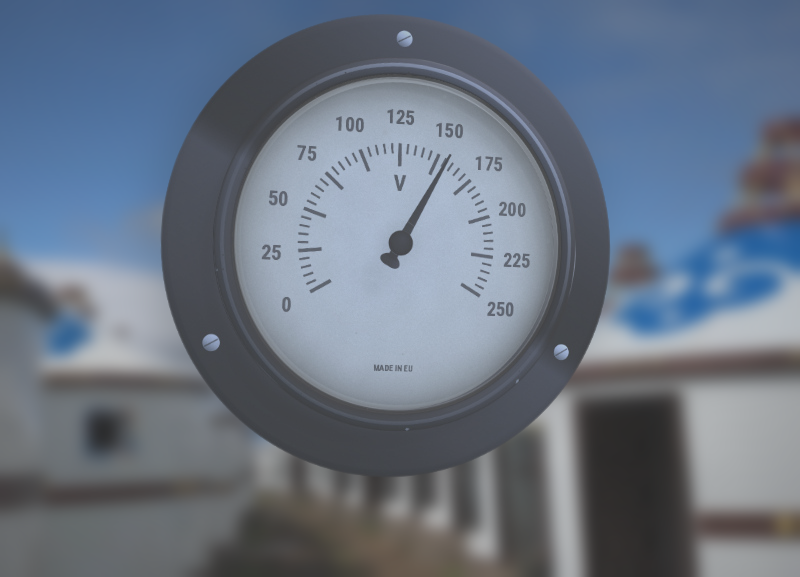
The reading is 155 V
